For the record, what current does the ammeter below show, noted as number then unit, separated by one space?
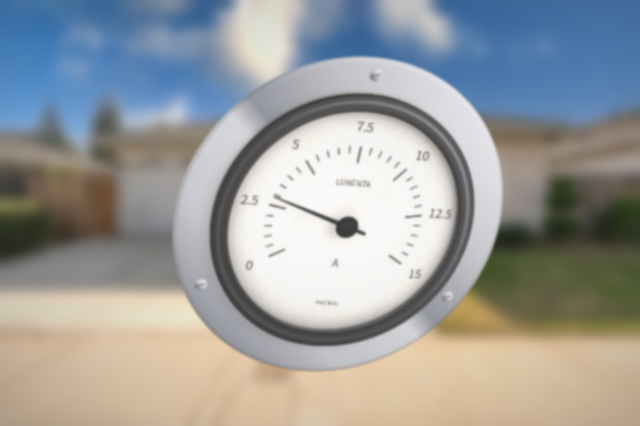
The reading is 3 A
